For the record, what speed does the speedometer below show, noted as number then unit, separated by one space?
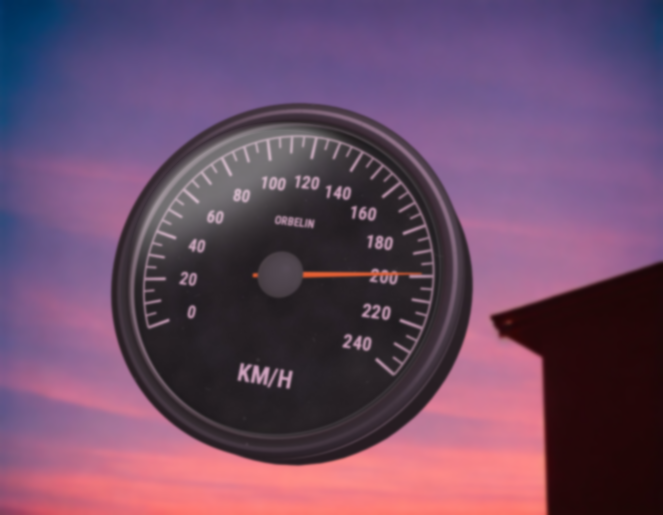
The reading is 200 km/h
